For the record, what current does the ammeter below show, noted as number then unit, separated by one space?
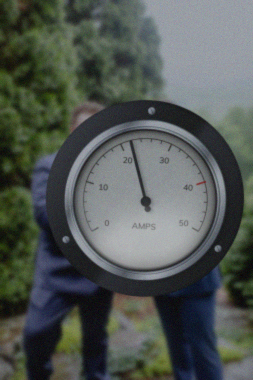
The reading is 22 A
